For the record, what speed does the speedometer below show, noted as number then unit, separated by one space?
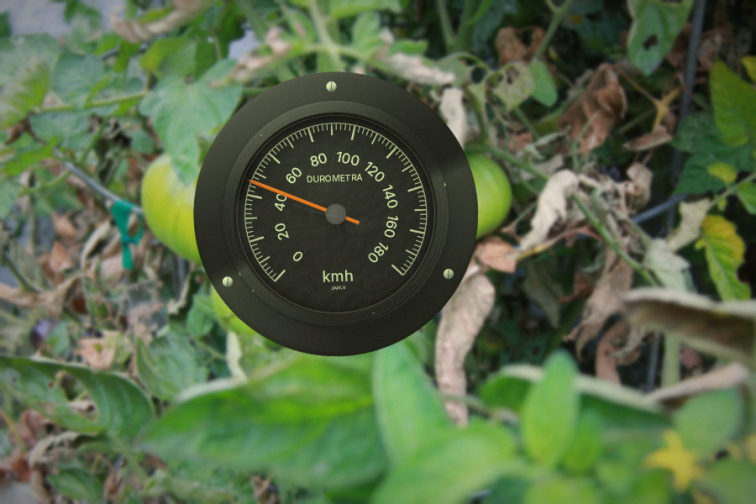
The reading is 46 km/h
